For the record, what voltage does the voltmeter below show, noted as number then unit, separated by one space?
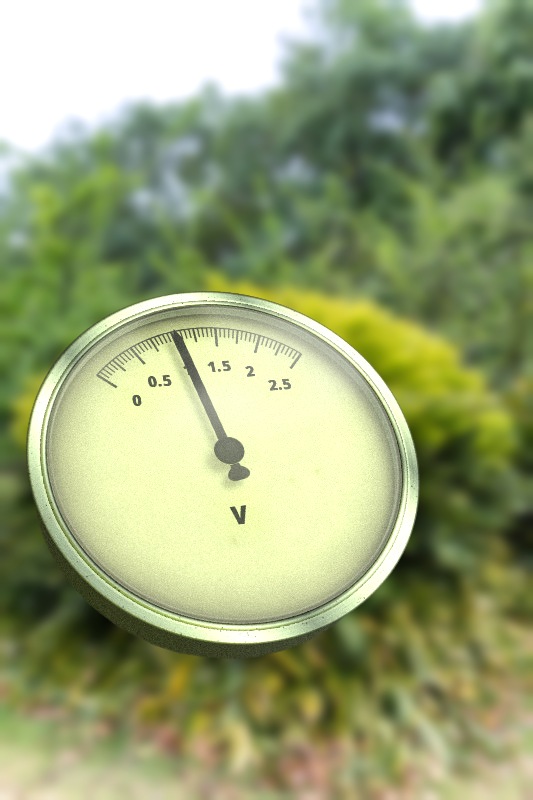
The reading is 1 V
